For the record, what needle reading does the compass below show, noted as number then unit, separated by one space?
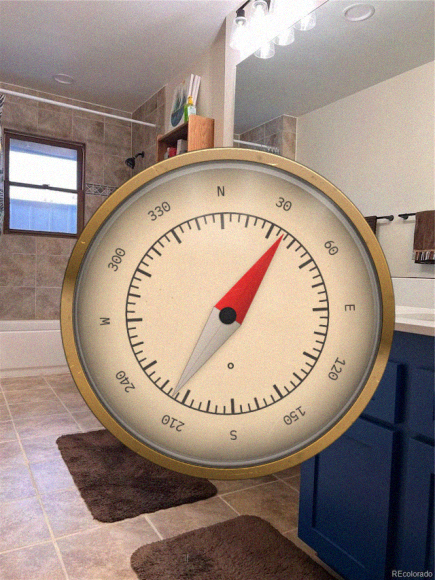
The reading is 37.5 °
